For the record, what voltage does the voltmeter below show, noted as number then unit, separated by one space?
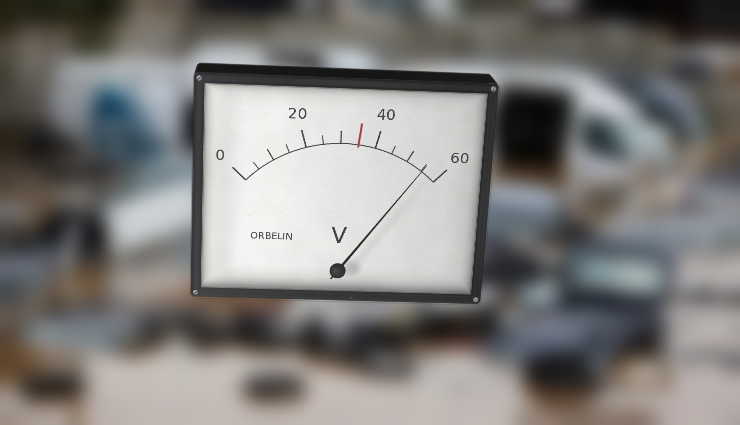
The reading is 55 V
